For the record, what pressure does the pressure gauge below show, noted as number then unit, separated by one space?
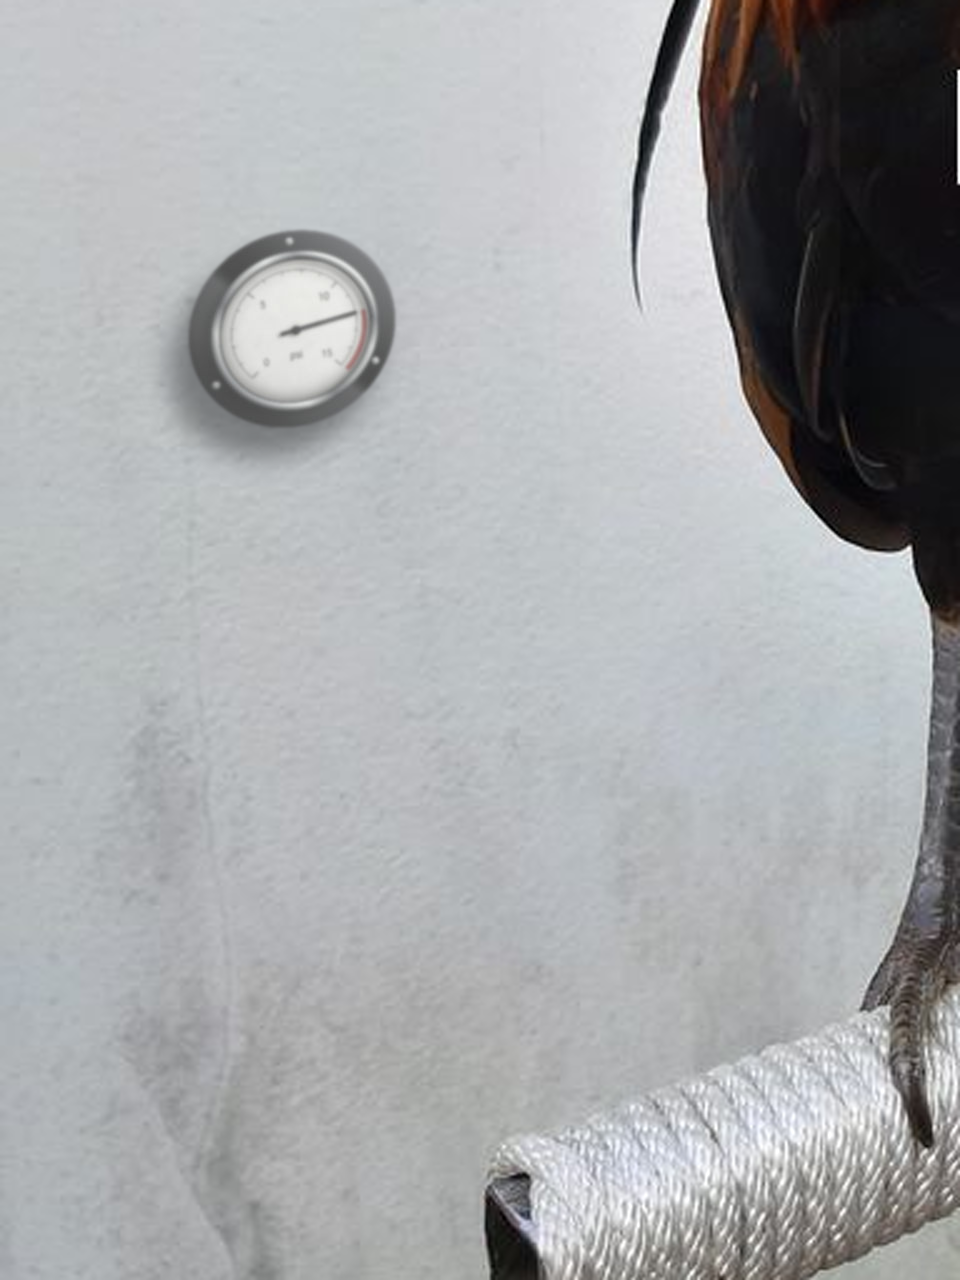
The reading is 12 psi
